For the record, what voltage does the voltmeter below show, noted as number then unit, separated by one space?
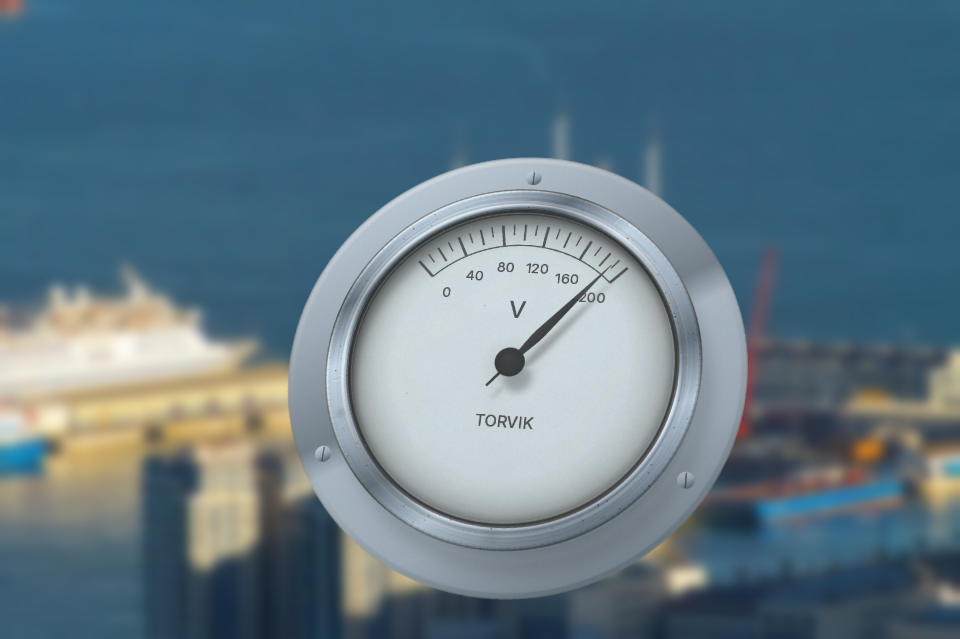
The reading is 190 V
